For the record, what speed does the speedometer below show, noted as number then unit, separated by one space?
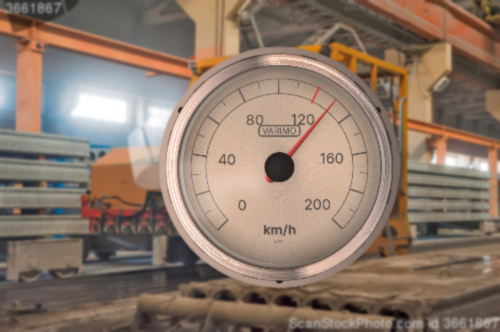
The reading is 130 km/h
